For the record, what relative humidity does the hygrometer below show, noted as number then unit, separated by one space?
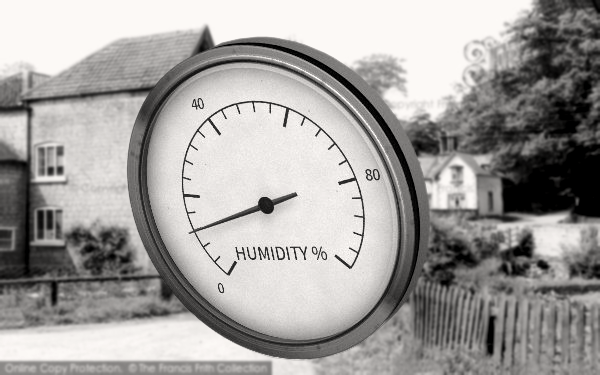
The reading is 12 %
